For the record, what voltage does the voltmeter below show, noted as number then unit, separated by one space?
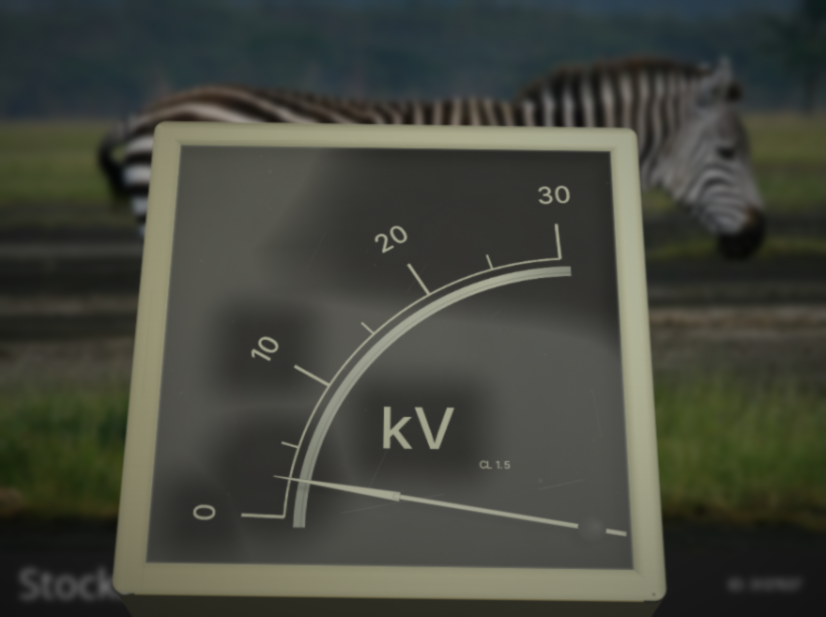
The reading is 2.5 kV
